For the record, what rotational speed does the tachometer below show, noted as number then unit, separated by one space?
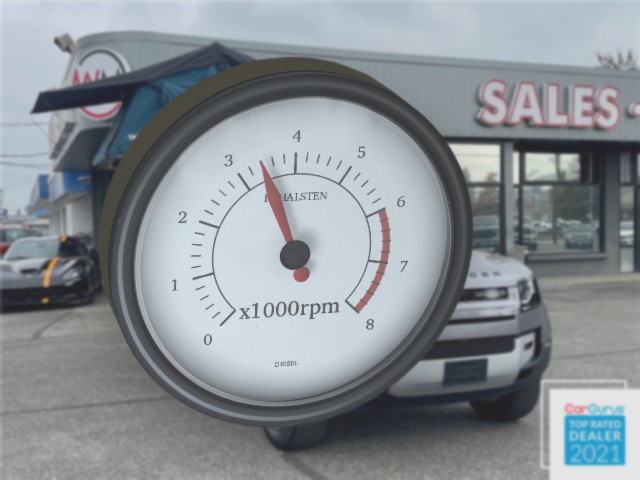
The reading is 3400 rpm
